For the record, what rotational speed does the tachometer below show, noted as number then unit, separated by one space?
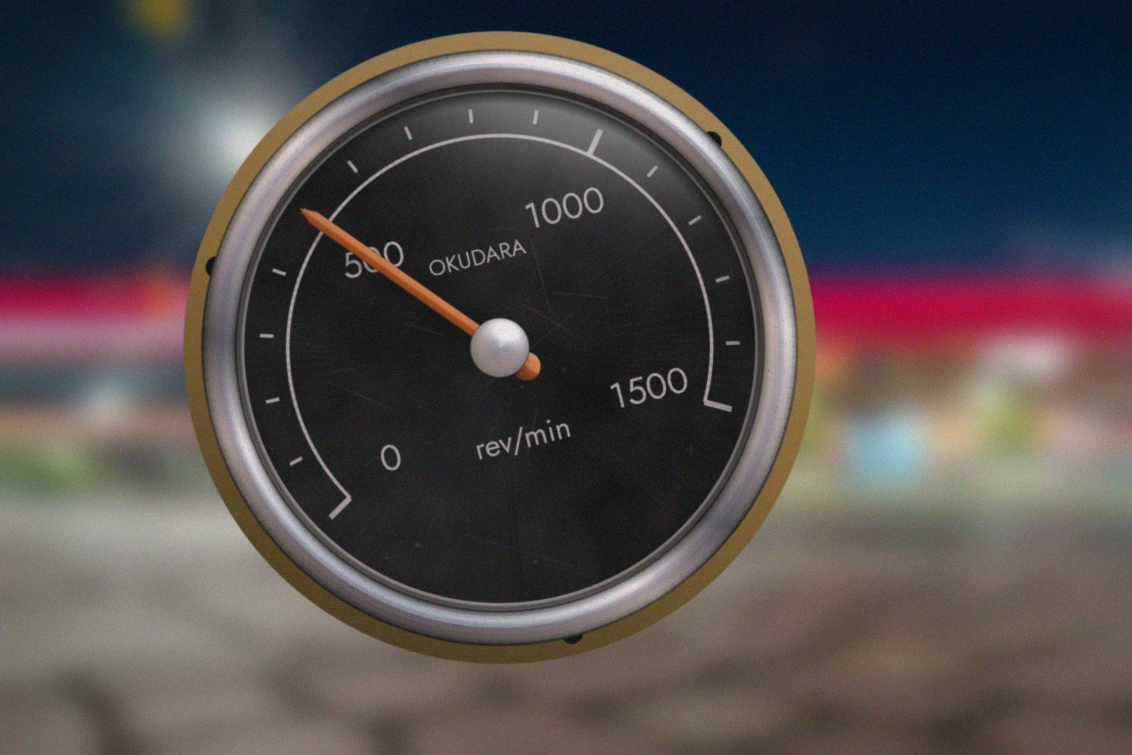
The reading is 500 rpm
